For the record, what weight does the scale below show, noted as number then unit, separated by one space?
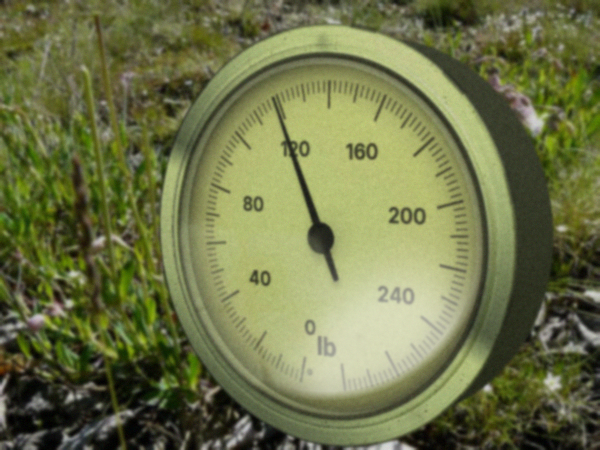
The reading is 120 lb
